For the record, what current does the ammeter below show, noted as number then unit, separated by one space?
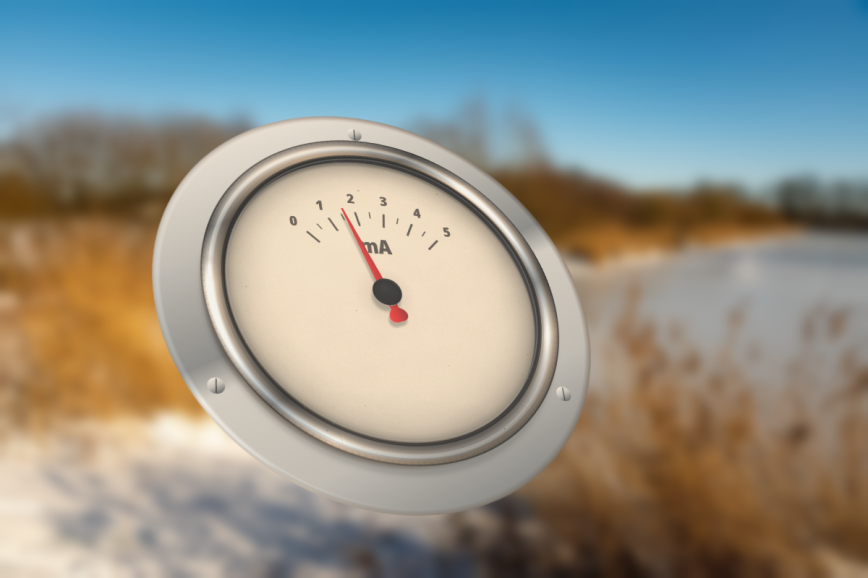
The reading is 1.5 mA
